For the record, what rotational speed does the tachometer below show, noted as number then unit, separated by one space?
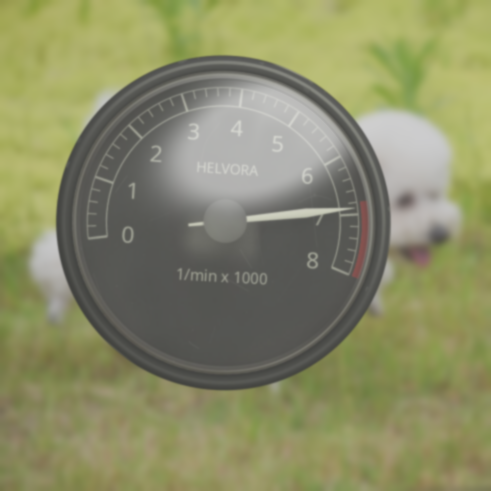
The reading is 6900 rpm
